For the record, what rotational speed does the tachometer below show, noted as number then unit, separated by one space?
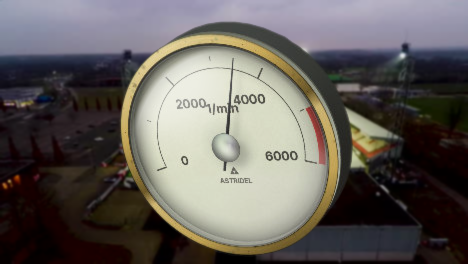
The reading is 3500 rpm
